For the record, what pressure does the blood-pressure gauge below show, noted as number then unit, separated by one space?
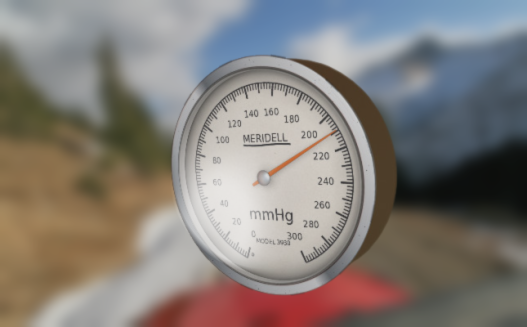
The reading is 210 mmHg
